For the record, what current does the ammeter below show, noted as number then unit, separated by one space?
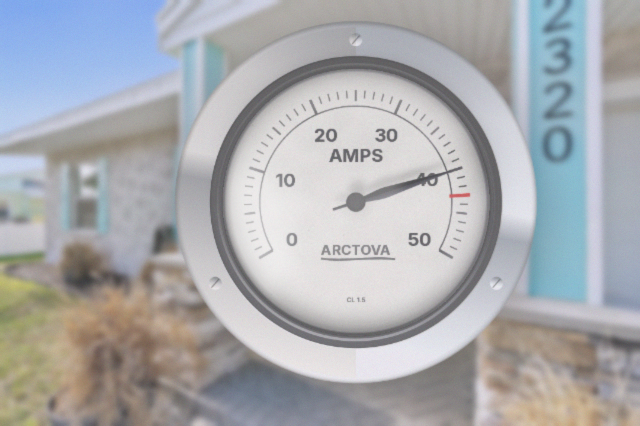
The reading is 40 A
